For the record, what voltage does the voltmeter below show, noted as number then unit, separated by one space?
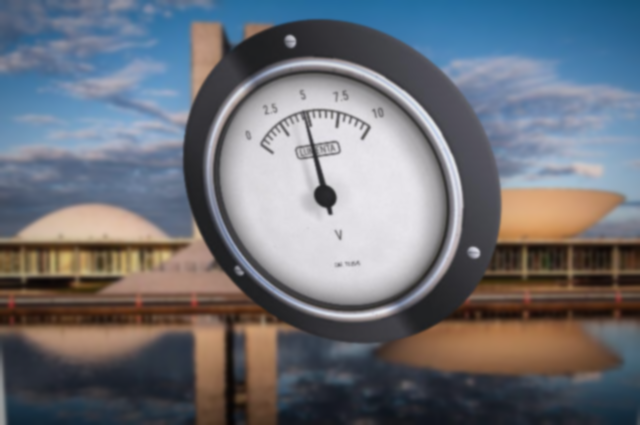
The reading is 5 V
